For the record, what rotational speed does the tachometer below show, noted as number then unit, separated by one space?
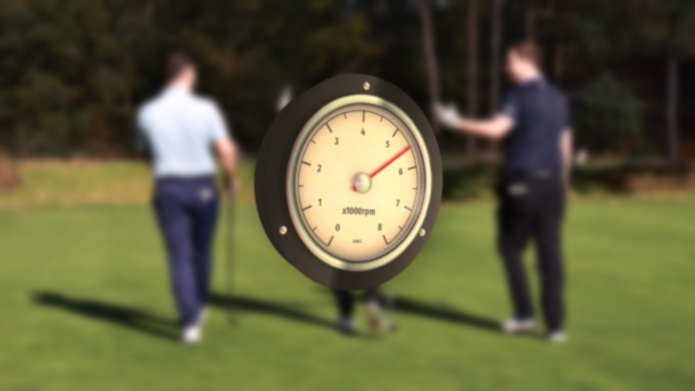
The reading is 5500 rpm
